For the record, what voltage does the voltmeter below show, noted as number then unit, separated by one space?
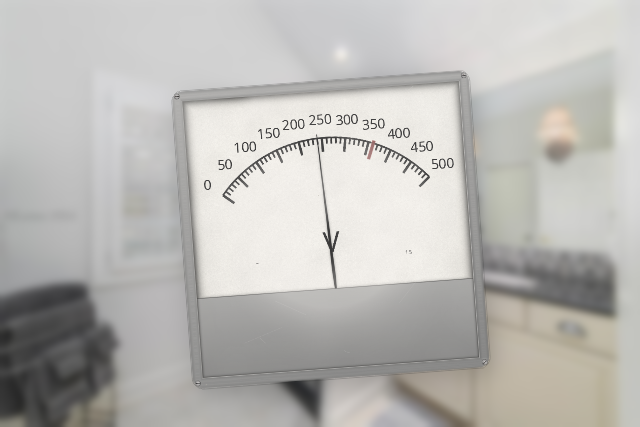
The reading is 240 V
